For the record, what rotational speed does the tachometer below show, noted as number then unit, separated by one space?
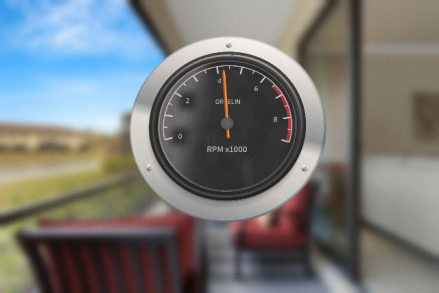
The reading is 4250 rpm
